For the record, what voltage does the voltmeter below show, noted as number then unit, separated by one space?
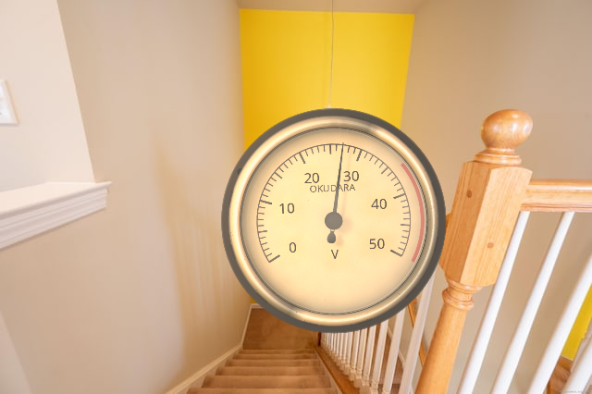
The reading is 27 V
